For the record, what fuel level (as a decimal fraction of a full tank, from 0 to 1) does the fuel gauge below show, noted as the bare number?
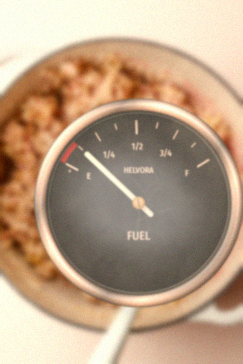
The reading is 0.125
